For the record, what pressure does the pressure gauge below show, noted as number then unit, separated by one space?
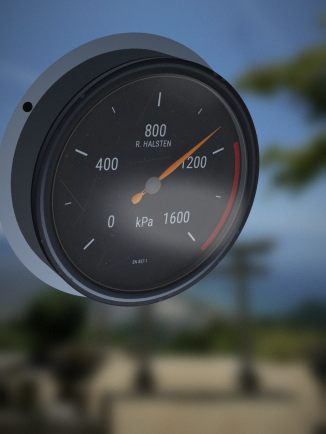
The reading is 1100 kPa
